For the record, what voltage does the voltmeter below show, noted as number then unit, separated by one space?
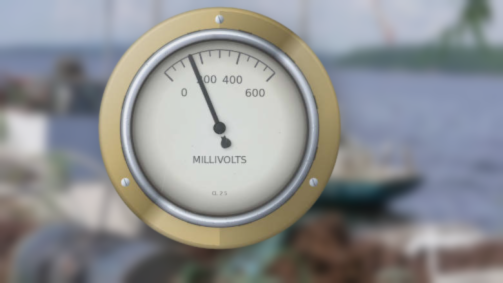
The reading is 150 mV
